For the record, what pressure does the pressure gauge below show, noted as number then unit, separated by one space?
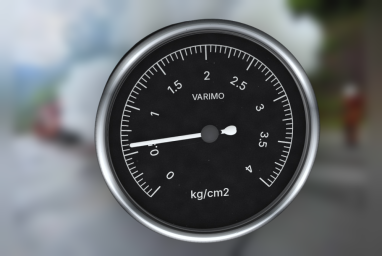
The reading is 0.6 kg/cm²
